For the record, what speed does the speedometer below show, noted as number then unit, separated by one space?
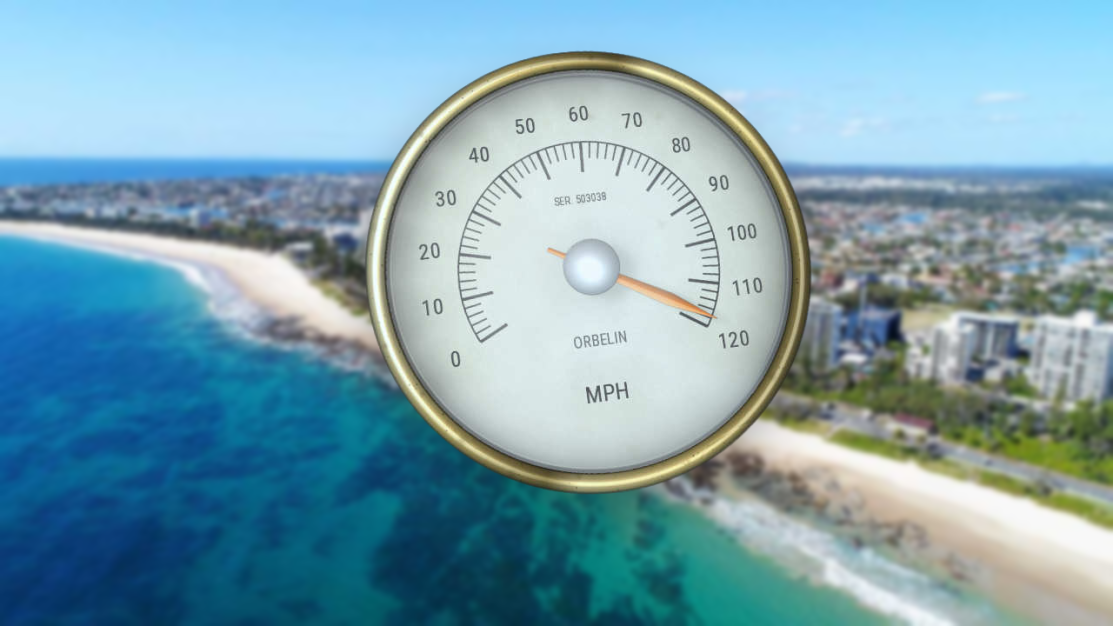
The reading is 118 mph
